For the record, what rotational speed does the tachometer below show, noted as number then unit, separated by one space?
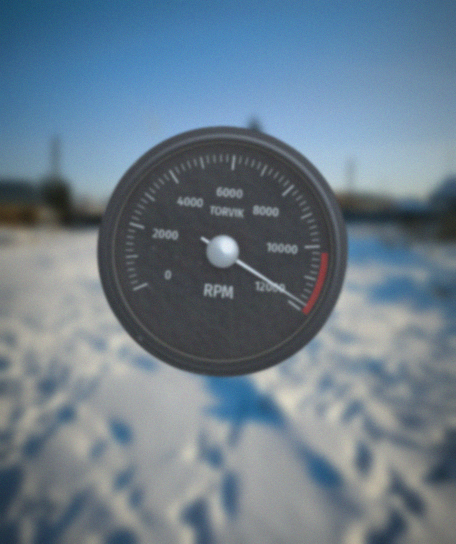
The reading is 11800 rpm
